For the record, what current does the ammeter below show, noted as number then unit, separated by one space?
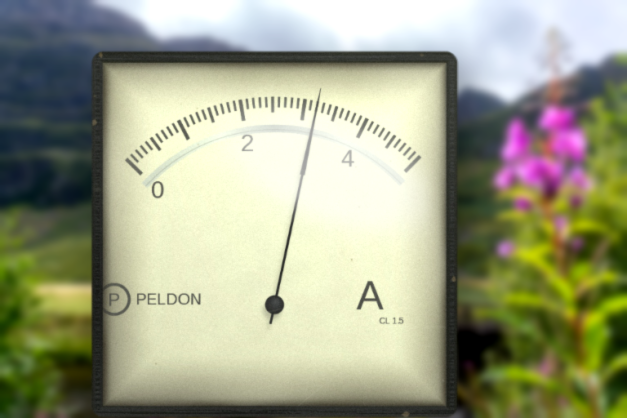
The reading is 3.2 A
